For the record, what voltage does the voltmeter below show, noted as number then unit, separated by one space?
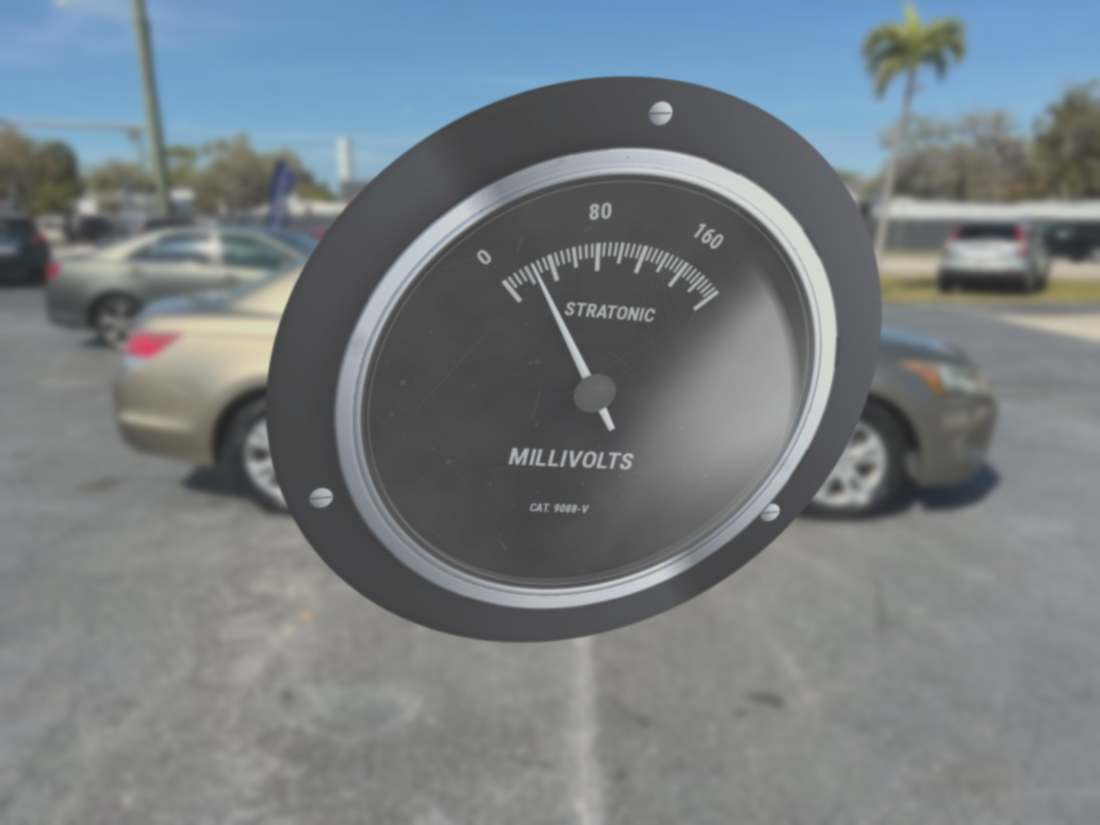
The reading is 25 mV
